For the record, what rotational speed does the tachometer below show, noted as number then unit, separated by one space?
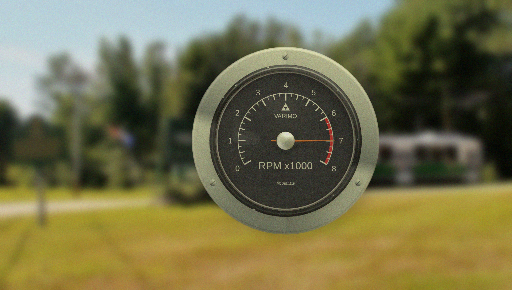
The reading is 7000 rpm
